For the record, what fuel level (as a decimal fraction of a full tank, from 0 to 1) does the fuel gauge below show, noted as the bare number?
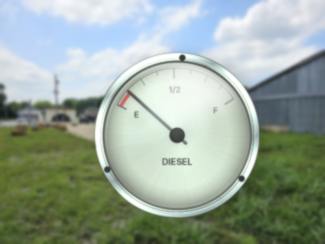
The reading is 0.125
